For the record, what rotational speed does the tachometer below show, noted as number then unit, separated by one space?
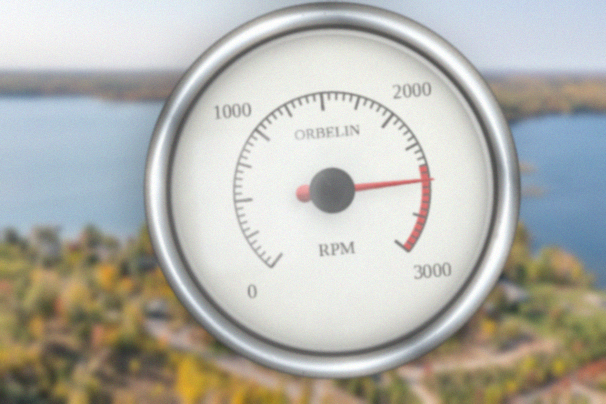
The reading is 2500 rpm
